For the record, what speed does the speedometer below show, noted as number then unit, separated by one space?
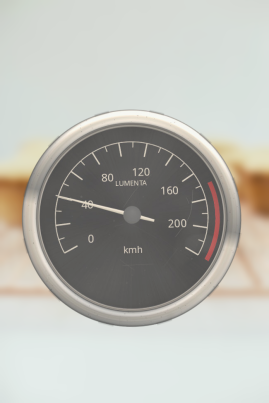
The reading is 40 km/h
